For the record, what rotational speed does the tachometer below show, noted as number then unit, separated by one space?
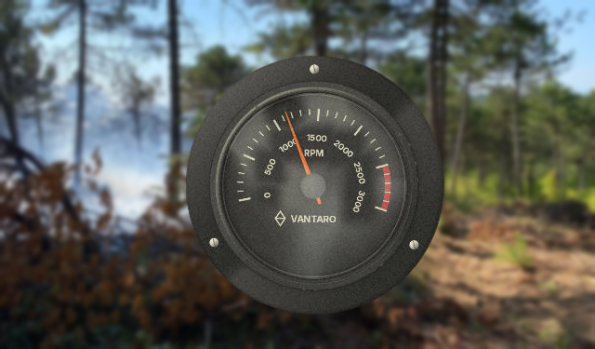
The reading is 1150 rpm
